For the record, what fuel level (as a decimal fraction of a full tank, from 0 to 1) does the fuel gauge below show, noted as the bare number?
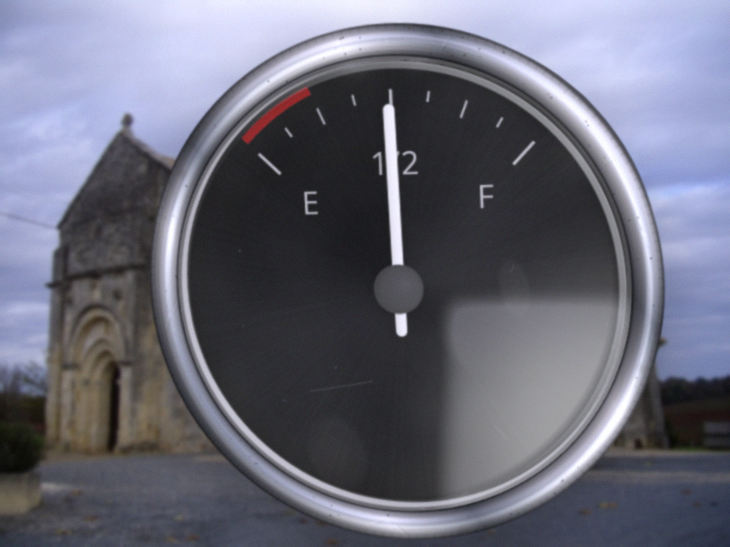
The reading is 0.5
